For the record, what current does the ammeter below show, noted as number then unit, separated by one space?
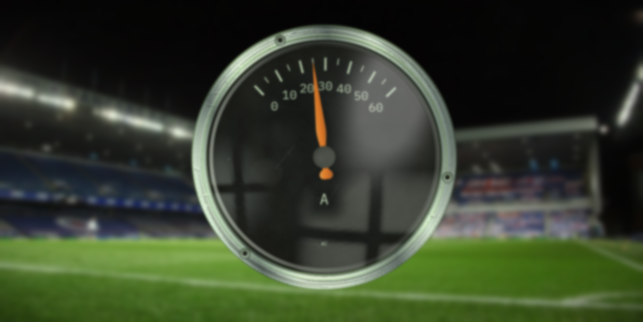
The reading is 25 A
